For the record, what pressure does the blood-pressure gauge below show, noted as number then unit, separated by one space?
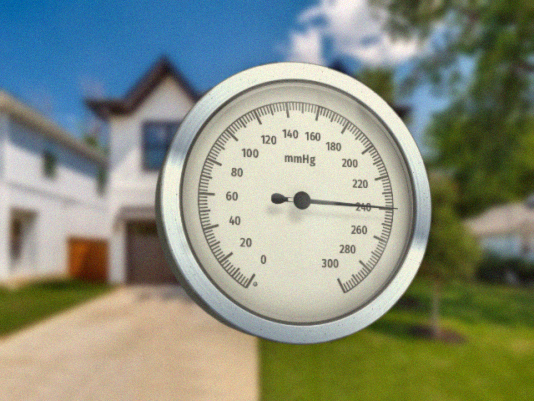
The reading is 240 mmHg
